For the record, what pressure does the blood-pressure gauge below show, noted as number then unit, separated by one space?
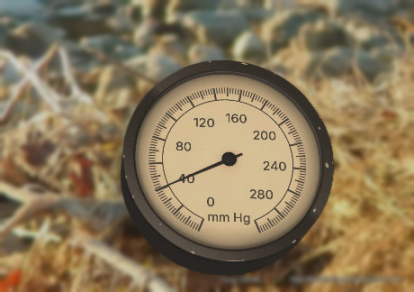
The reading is 40 mmHg
